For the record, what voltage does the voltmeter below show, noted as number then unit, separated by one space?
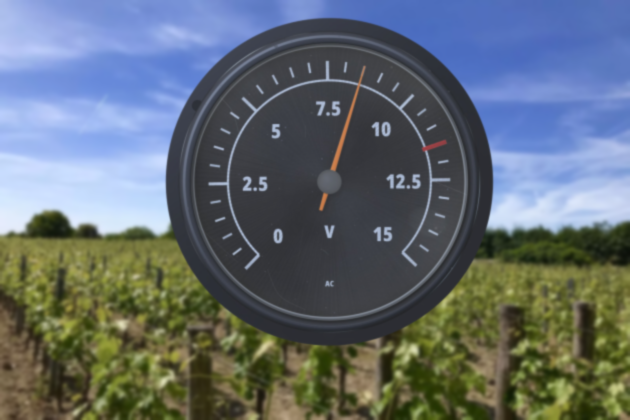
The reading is 8.5 V
